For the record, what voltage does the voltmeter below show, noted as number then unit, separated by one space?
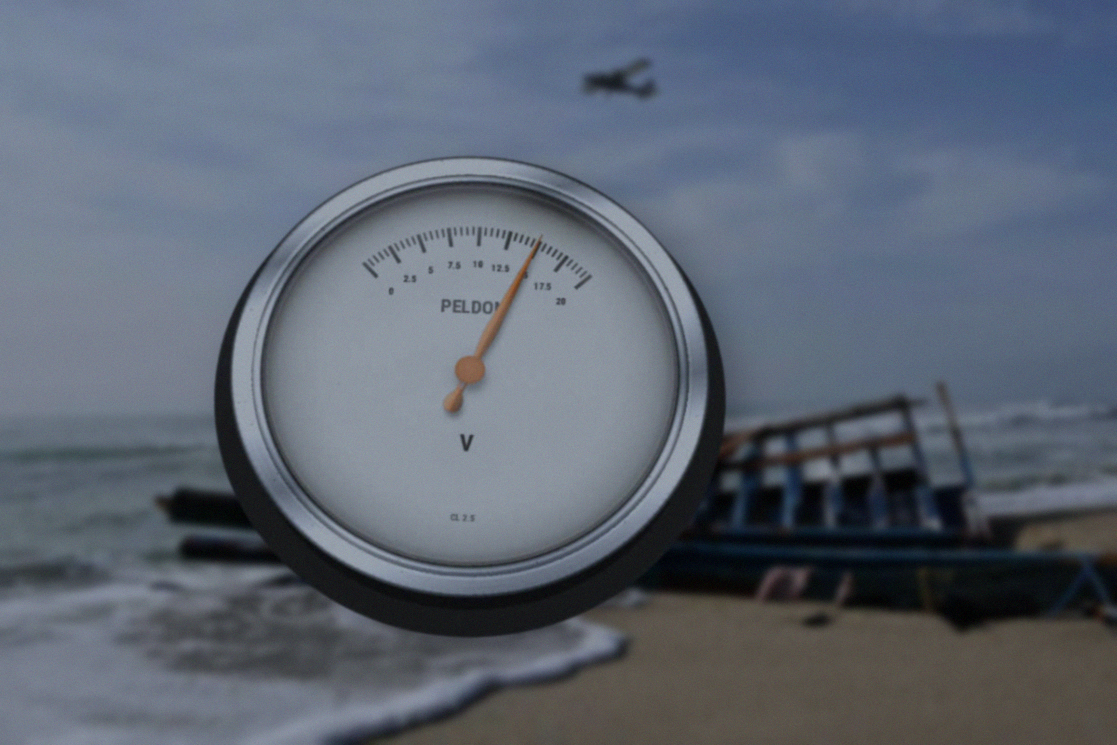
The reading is 15 V
